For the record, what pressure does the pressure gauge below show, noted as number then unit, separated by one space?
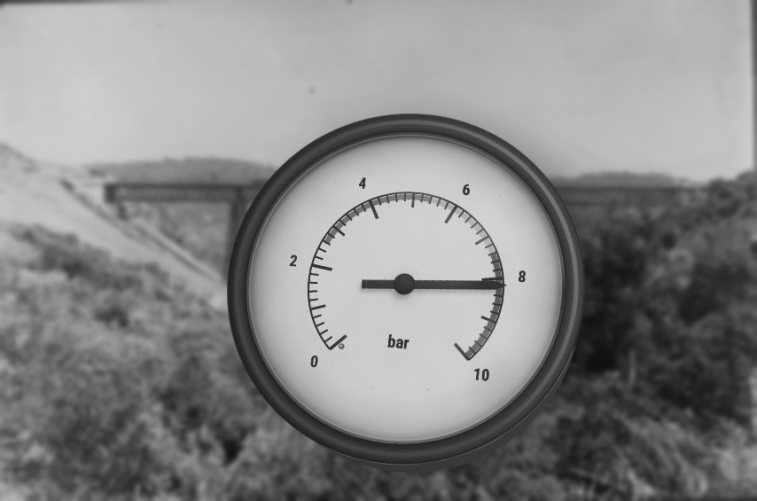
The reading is 8.2 bar
